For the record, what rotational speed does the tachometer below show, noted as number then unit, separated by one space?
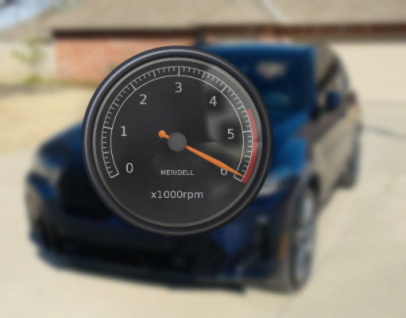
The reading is 5900 rpm
